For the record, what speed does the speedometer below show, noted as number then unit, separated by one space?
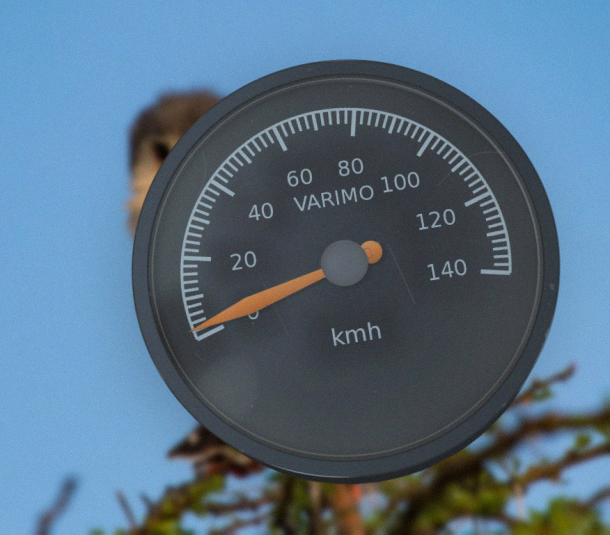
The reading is 2 km/h
